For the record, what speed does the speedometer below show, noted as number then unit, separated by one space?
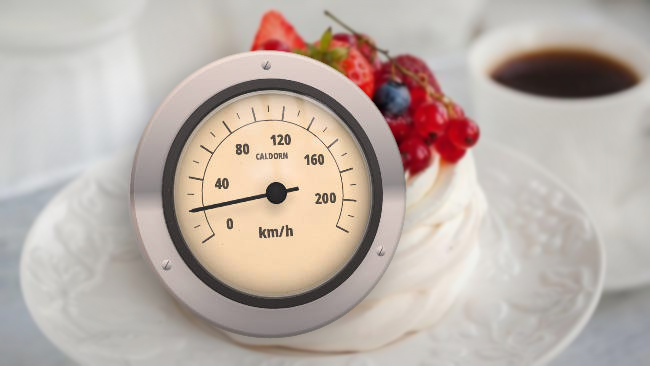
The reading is 20 km/h
